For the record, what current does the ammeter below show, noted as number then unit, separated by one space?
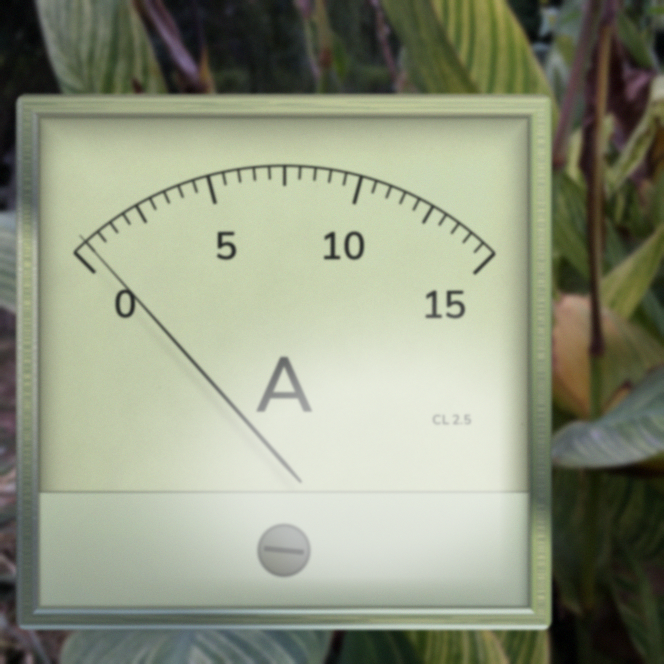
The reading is 0.5 A
